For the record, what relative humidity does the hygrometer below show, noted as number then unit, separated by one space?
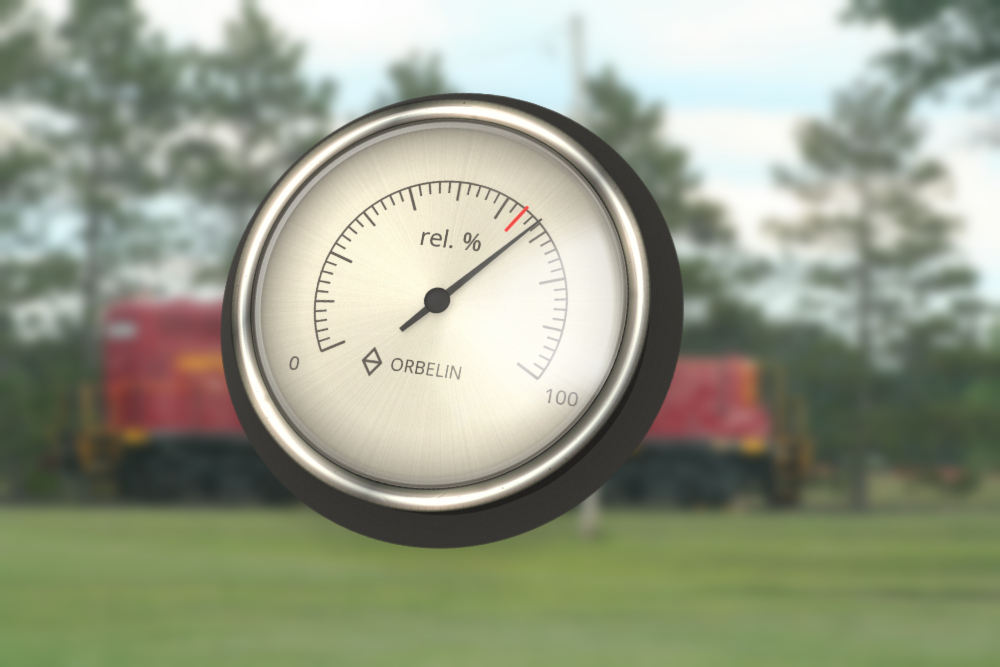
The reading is 68 %
